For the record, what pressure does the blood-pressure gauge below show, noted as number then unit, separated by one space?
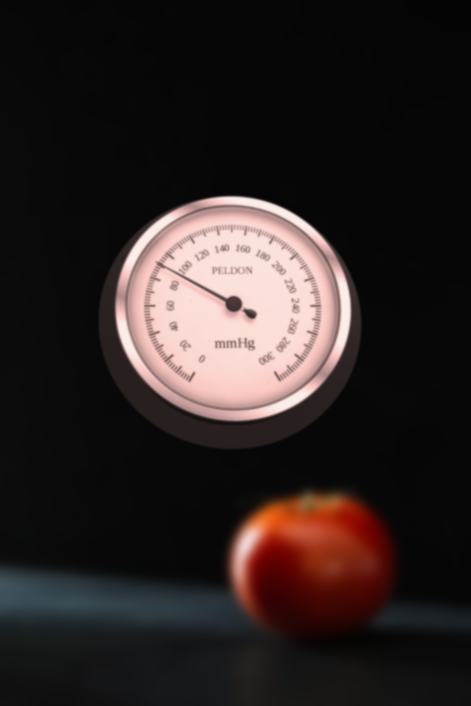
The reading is 90 mmHg
